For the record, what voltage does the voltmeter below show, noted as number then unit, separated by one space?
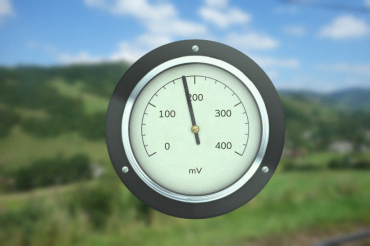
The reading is 180 mV
